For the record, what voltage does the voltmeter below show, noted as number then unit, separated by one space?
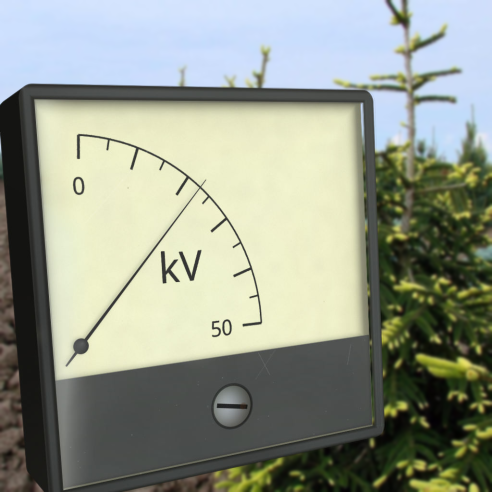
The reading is 22.5 kV
